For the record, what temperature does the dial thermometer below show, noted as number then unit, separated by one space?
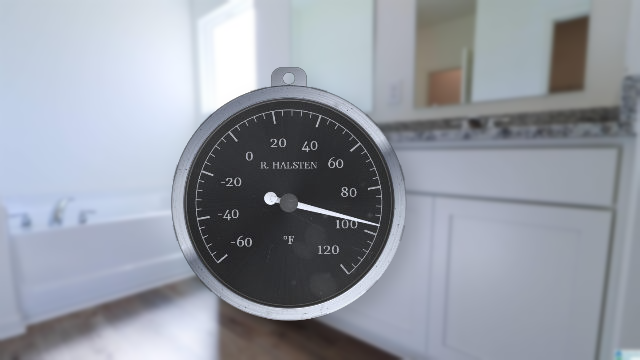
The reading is 96 °F
